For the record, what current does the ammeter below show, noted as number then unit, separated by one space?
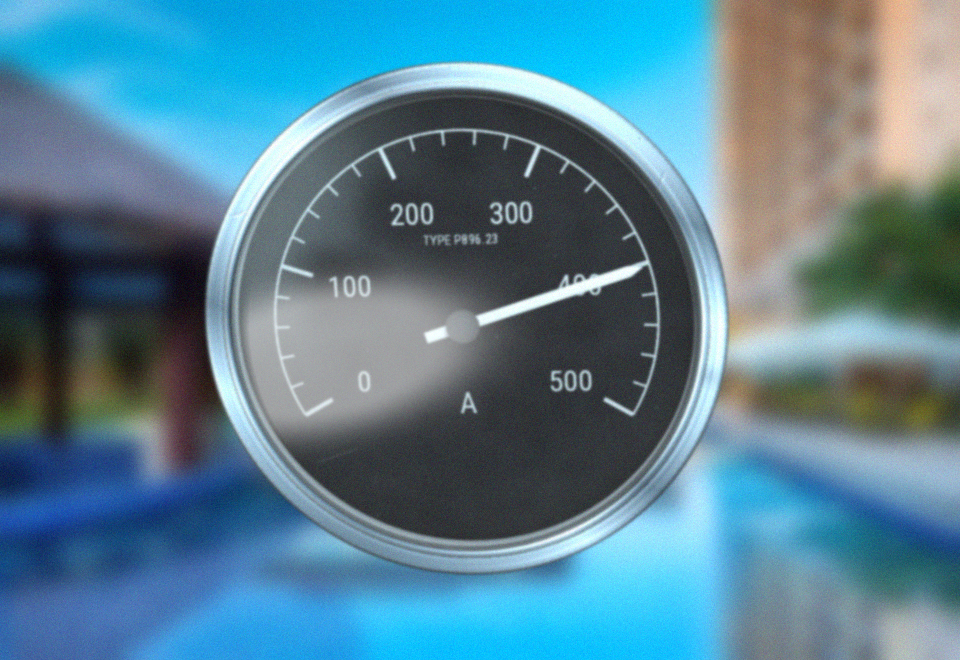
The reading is 400 A
